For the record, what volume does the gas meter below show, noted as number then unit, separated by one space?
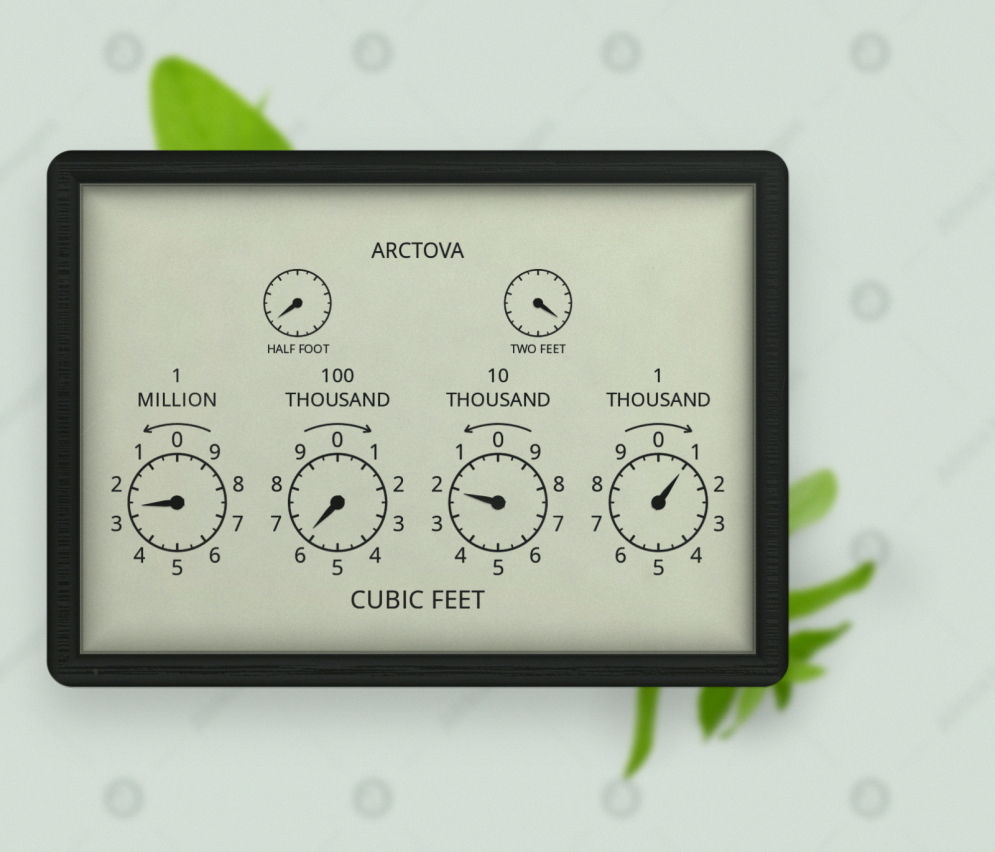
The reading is 262100 ft³
